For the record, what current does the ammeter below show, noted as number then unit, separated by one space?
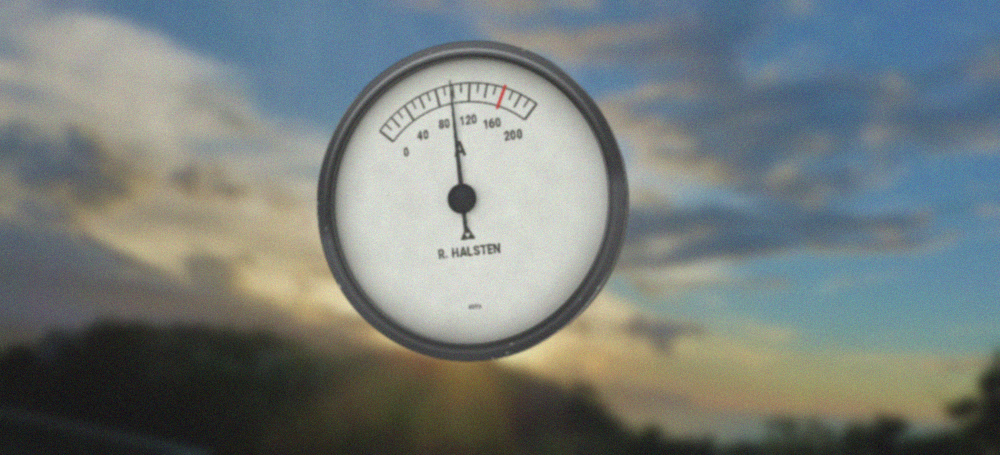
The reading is 100 A
